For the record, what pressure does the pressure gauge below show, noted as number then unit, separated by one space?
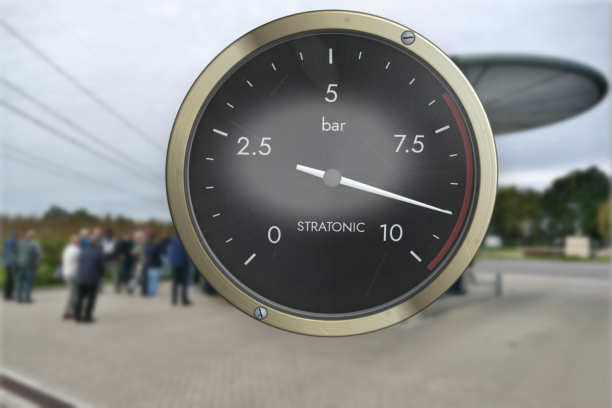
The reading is 9 bar
